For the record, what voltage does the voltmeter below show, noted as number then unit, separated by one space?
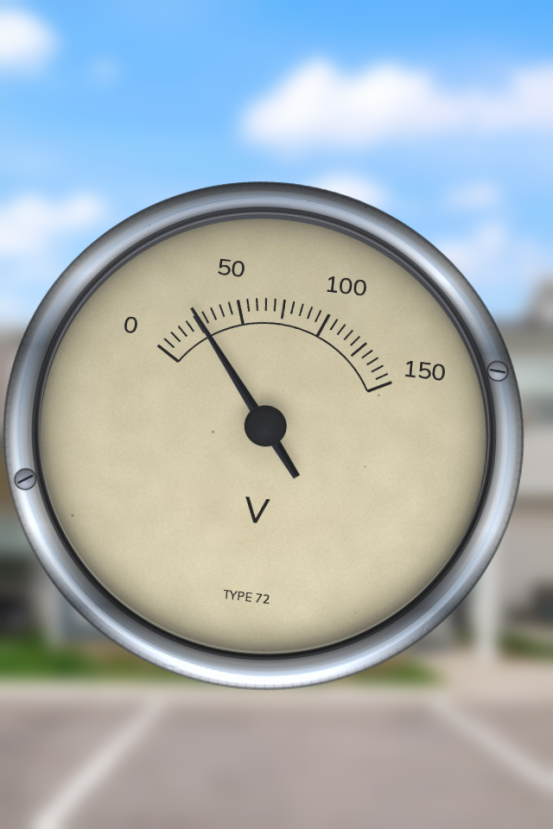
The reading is 25 V
